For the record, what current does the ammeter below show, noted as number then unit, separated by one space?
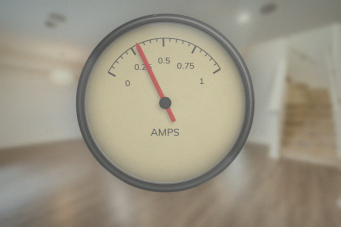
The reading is 0.3 A
